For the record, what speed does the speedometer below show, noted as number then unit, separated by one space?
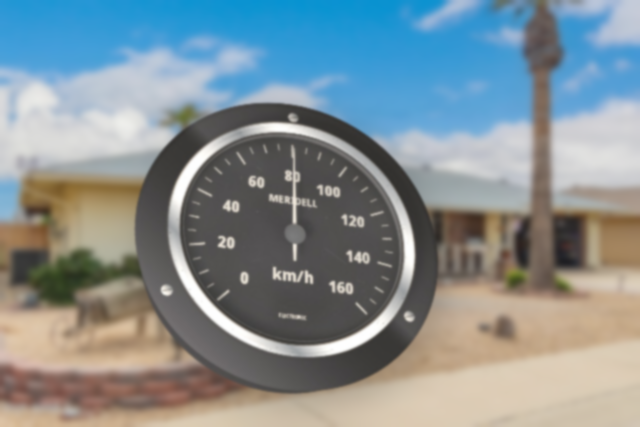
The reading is 80 km/h
